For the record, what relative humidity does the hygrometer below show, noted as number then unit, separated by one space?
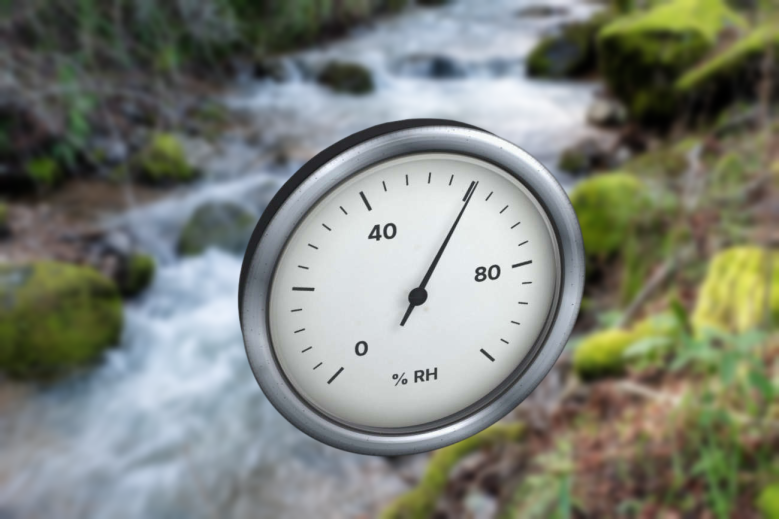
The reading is 60 %
